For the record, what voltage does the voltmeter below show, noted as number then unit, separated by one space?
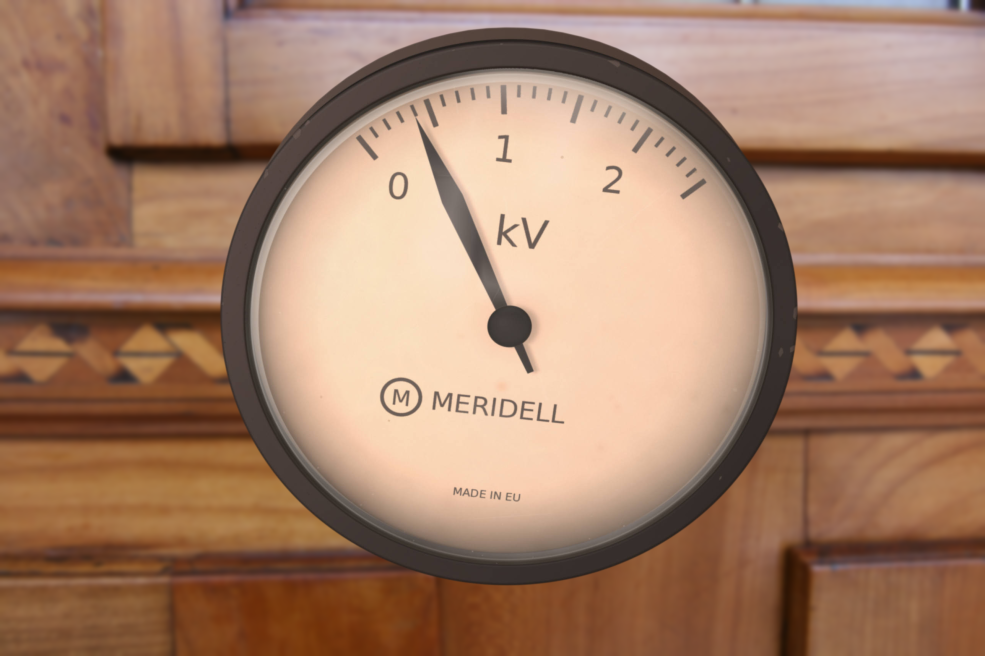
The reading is 0.4 kV
